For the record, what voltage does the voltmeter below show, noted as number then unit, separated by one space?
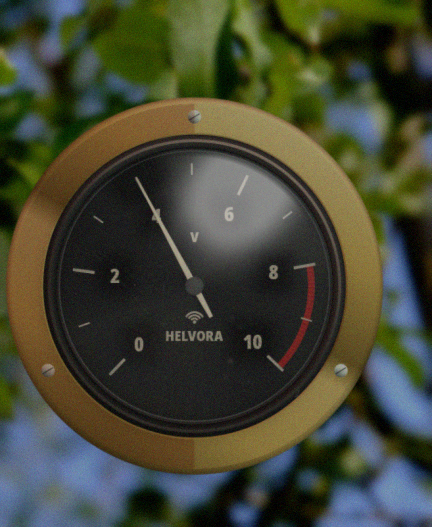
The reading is 4 V
